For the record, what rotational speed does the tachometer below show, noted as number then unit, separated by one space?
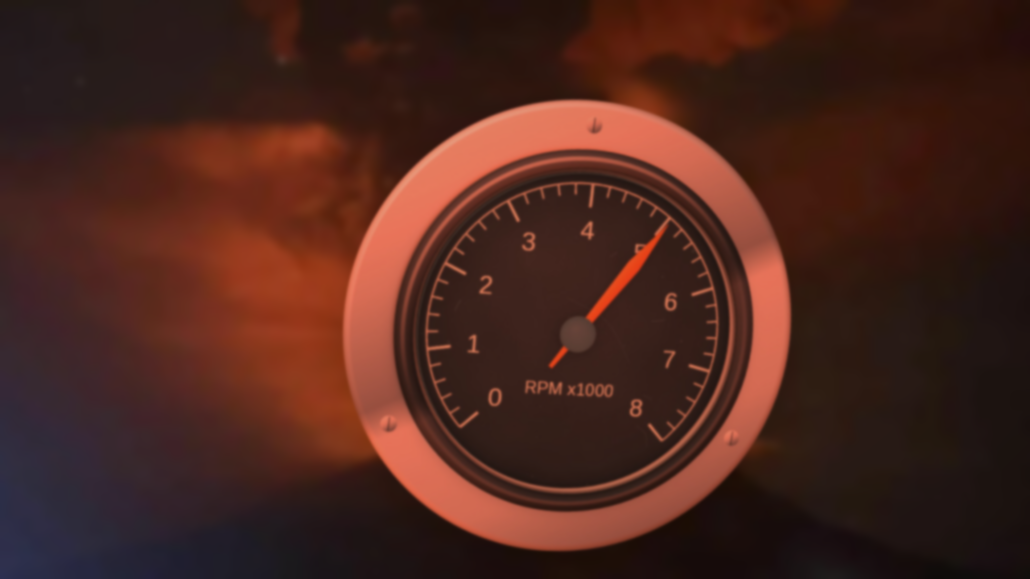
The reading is 5000 rpm
